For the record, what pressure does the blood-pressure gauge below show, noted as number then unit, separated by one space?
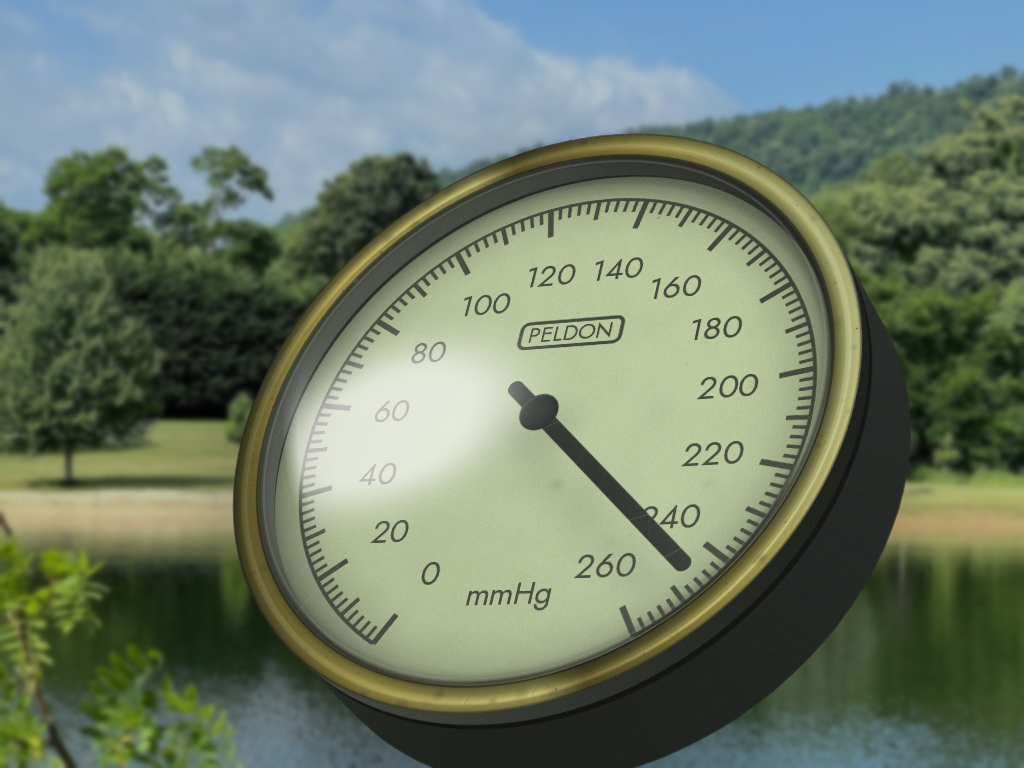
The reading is 246 mmHg
